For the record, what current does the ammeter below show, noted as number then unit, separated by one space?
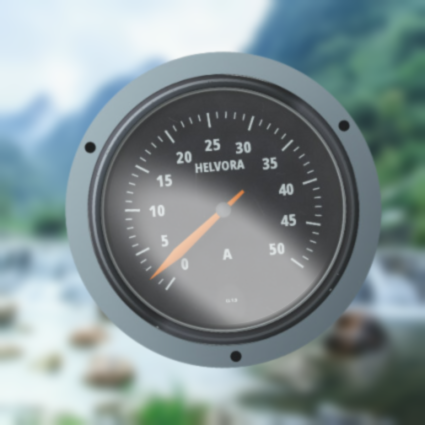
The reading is 2 A
